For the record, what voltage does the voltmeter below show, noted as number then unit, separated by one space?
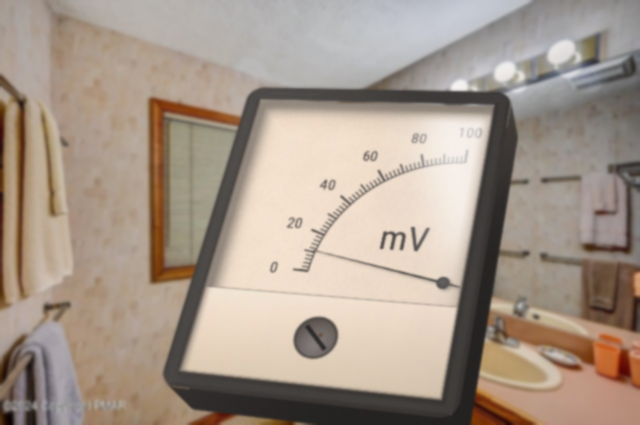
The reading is 10 mV
